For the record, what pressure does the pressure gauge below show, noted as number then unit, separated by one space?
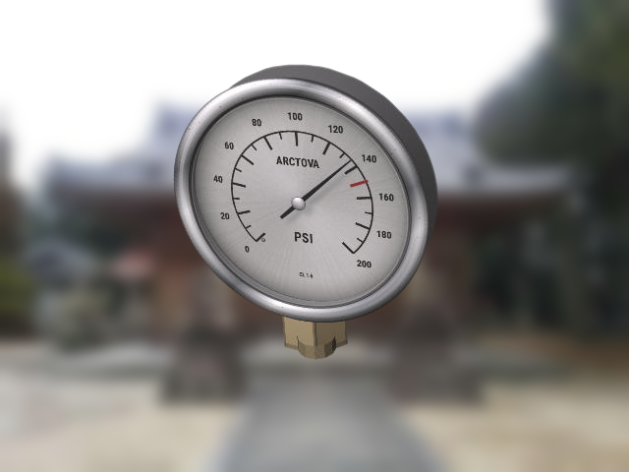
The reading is 135 psi
